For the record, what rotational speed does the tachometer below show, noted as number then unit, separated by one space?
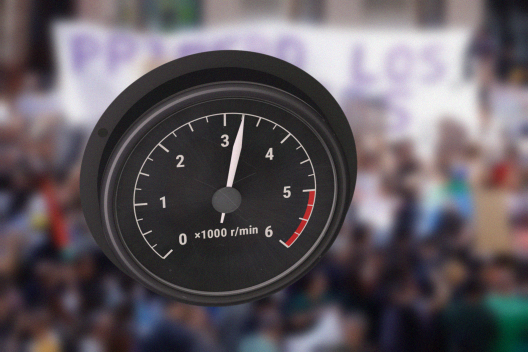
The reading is 3250 rpm
